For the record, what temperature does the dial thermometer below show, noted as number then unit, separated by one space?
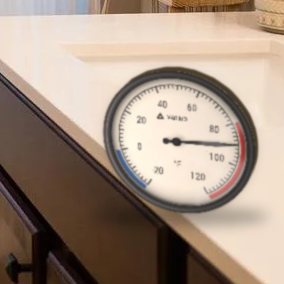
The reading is 90 °F
